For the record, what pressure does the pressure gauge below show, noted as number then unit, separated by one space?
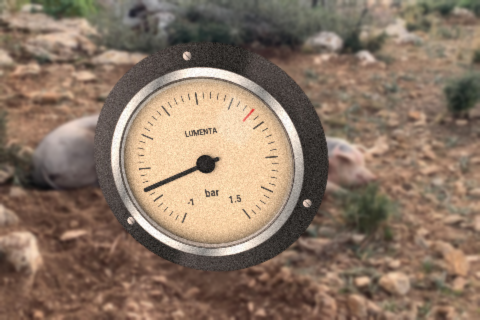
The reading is -0.65 bar
